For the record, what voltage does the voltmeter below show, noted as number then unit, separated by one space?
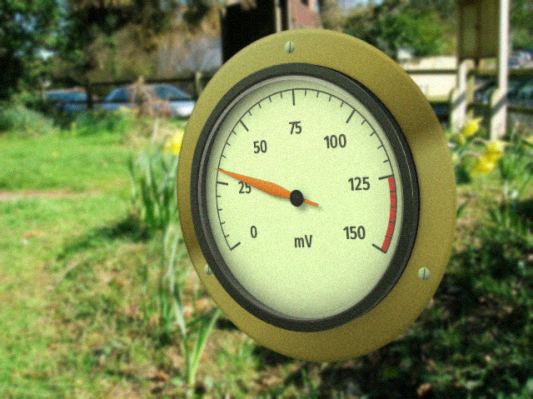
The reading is 30 mV
